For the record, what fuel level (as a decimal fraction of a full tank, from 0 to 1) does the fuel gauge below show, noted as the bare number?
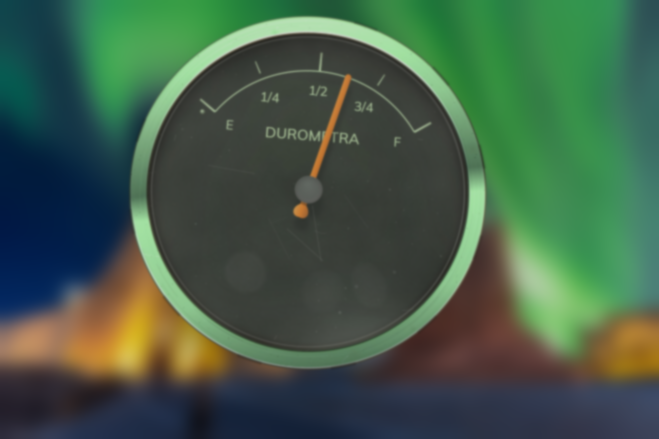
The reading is 0.625
